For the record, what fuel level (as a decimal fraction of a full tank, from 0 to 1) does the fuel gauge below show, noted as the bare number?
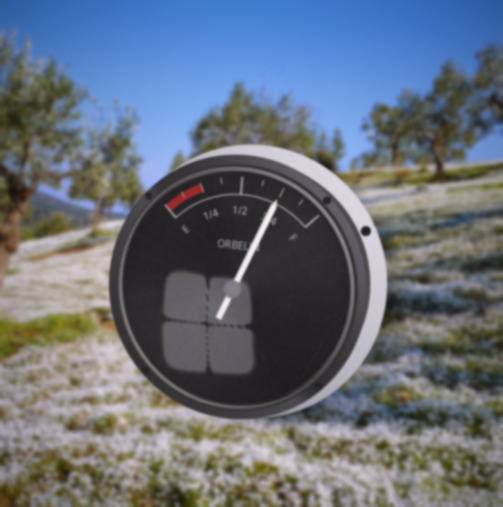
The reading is 0.75
